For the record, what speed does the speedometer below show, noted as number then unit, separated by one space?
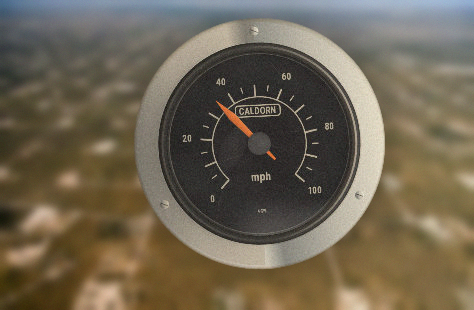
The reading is 35 mph
